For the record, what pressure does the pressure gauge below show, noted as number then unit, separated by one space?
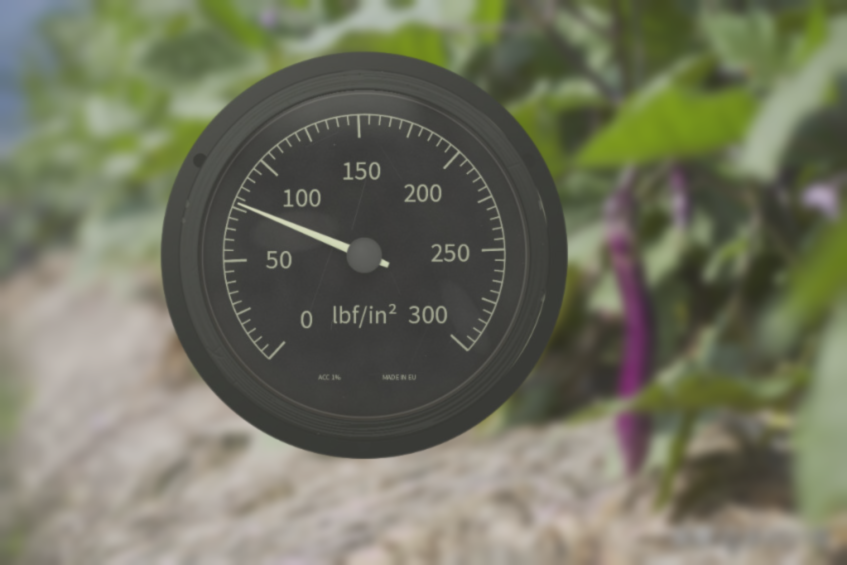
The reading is 77.5 psi
